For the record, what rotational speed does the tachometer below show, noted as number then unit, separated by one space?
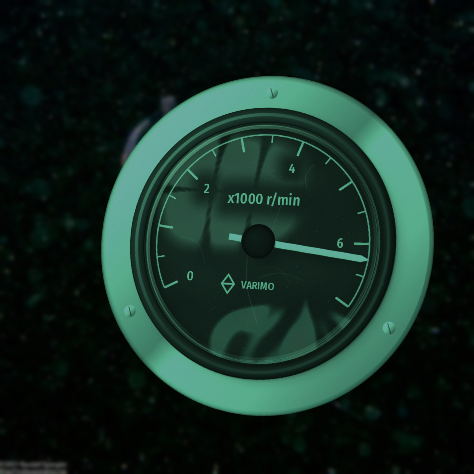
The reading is 6250 rpm
